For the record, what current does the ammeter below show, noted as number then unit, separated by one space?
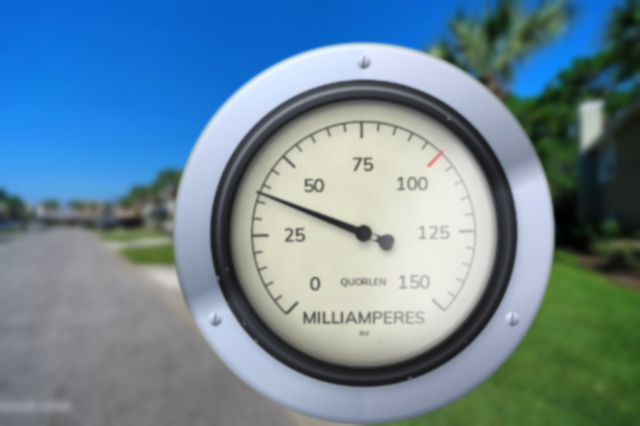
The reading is 37.5 mA
